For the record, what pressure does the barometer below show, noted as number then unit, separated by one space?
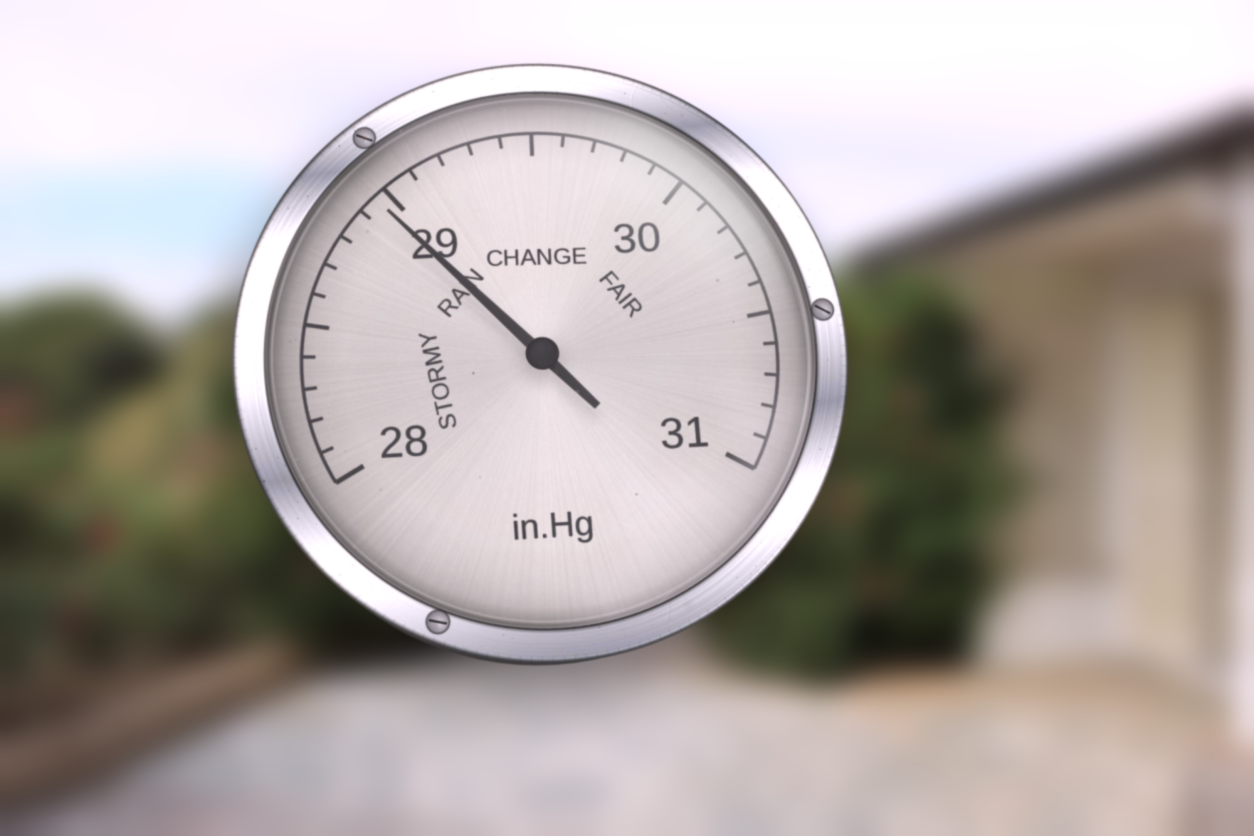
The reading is 28.95 inHg
